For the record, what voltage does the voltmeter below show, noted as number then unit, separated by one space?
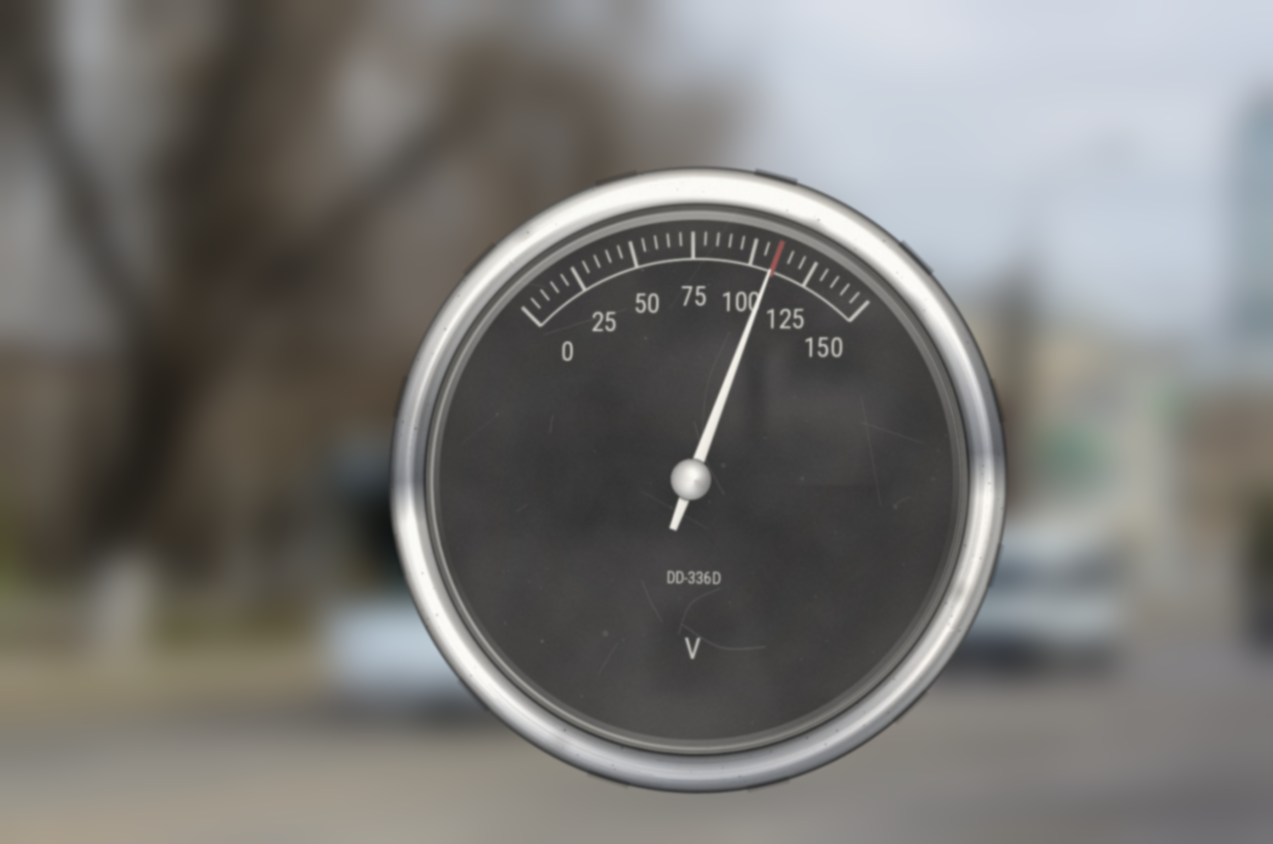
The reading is 110 V
